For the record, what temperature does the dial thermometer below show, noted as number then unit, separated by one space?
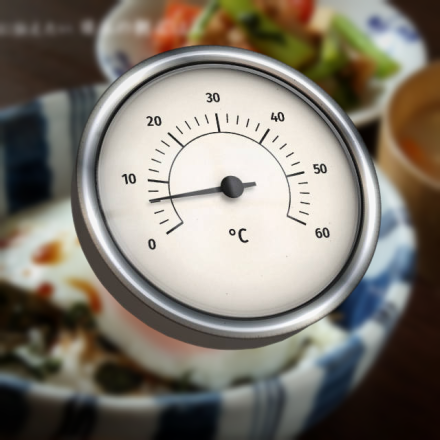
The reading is 6 °C
